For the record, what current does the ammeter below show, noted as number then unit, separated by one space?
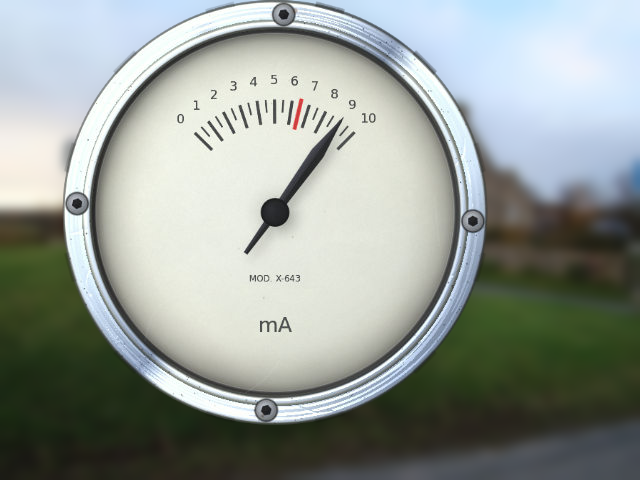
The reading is 9 mA
